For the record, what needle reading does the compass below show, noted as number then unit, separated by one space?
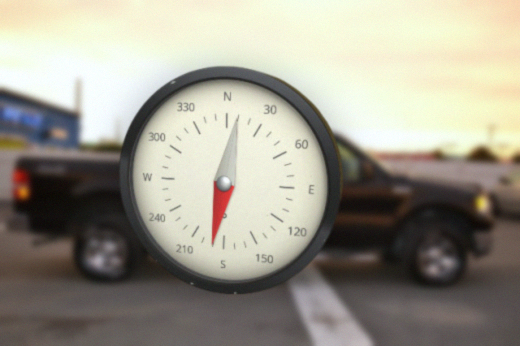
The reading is 190 °
